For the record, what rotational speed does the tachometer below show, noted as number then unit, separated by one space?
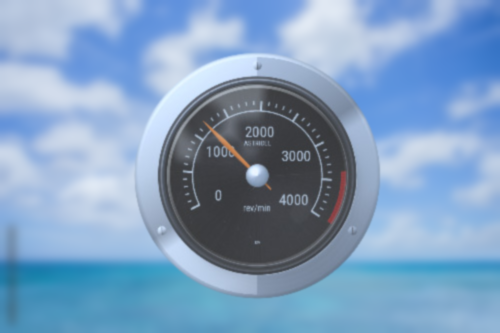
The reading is 1200 rpm
